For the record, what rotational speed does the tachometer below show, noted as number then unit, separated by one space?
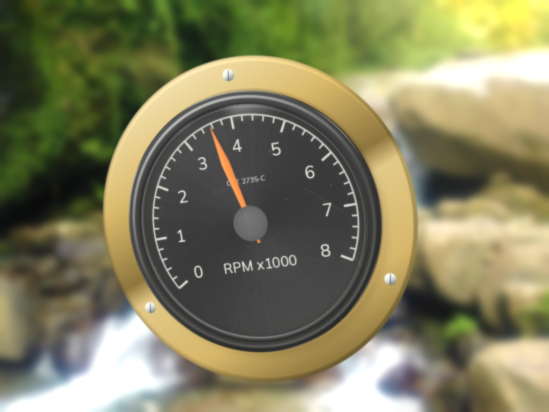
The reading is 3600 rpm
